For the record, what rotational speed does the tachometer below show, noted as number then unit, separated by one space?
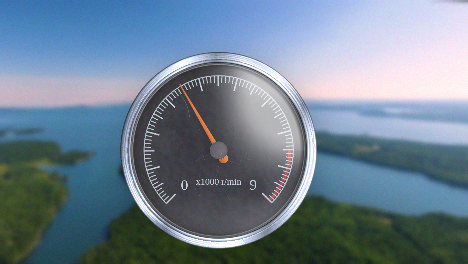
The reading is 3500 rpm
